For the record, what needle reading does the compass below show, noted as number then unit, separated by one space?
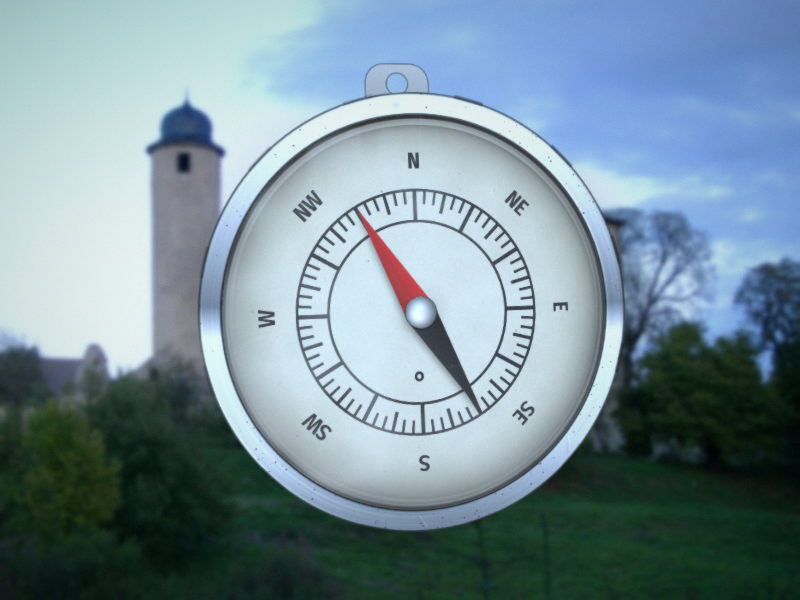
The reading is 330 °
